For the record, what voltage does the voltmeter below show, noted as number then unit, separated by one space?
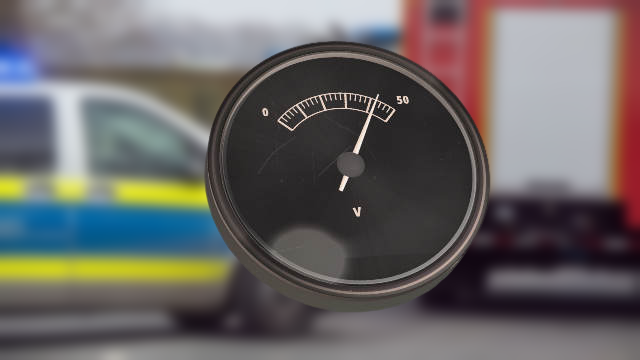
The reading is 42 V
